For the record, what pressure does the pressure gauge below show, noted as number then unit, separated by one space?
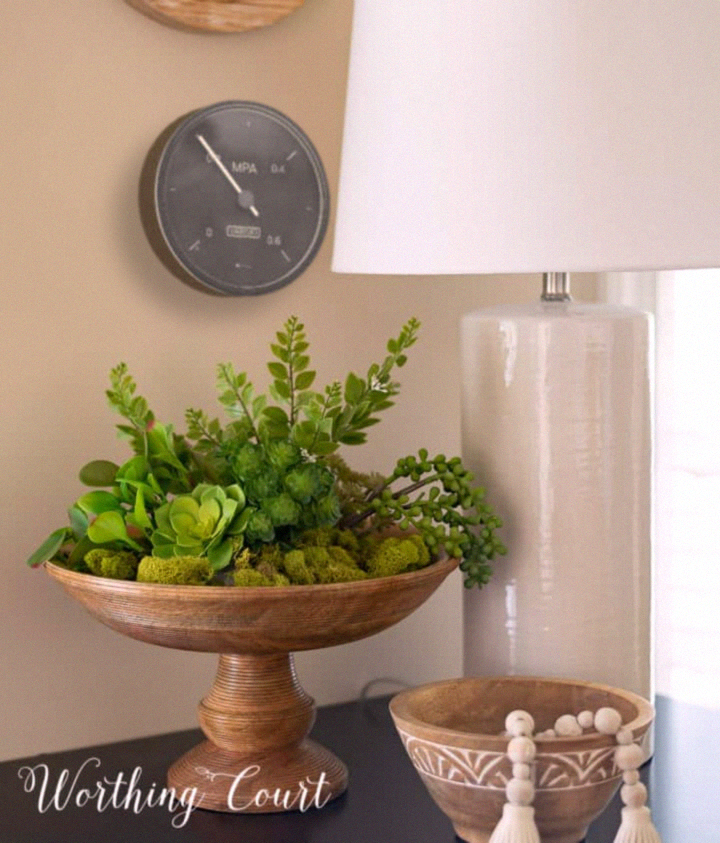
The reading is 0.2 MPa
